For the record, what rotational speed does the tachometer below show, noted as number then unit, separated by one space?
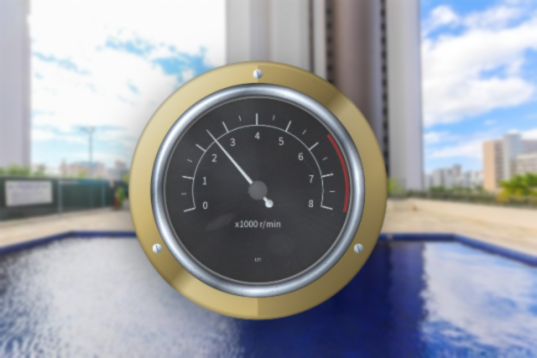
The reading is 2500 rpm
